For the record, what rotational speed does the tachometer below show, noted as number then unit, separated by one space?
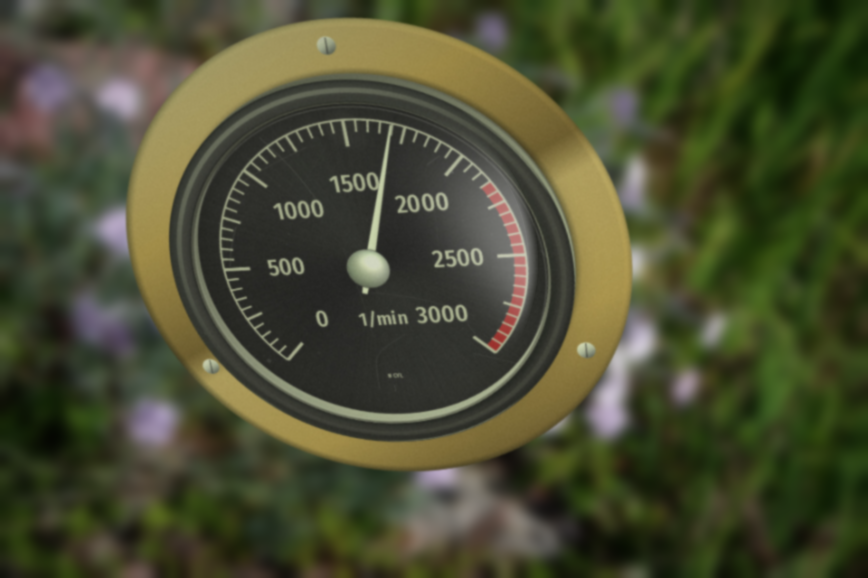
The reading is 1700 rpm
